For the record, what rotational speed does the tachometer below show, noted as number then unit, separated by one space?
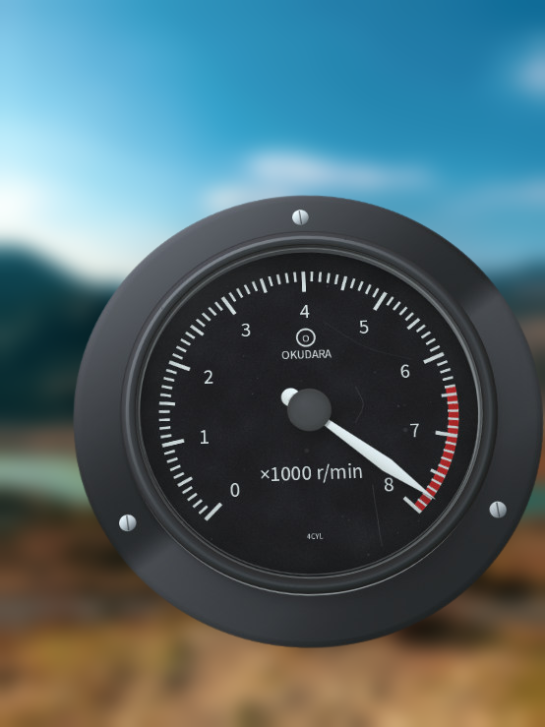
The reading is 7800 rpm
